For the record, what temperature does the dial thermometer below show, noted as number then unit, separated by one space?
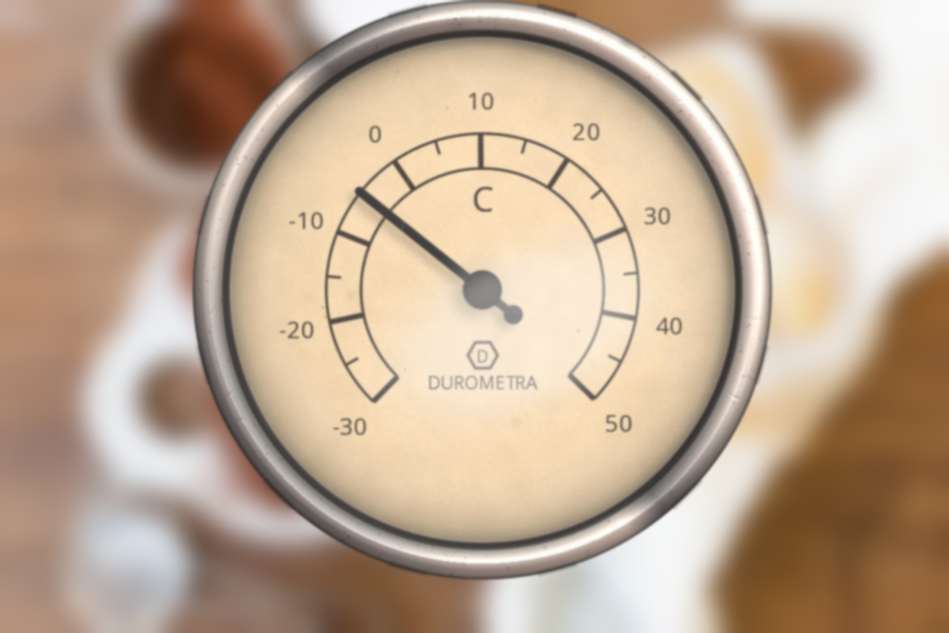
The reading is -5 °C
